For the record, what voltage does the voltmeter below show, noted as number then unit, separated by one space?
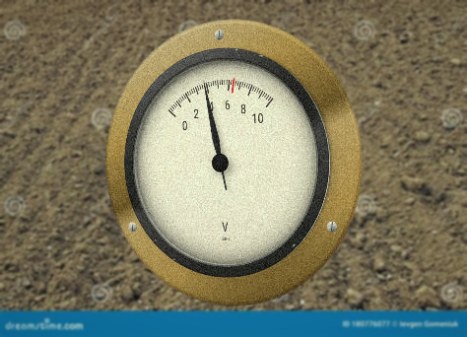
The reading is 4 V
